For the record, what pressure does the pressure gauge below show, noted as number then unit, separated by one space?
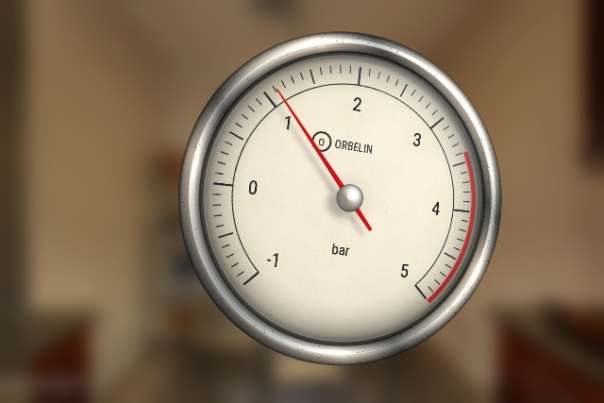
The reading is 1.1 bar
